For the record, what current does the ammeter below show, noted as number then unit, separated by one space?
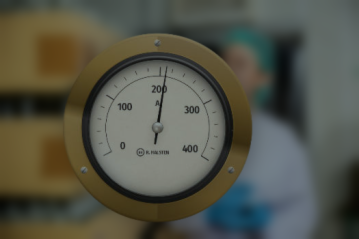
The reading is 210 A
